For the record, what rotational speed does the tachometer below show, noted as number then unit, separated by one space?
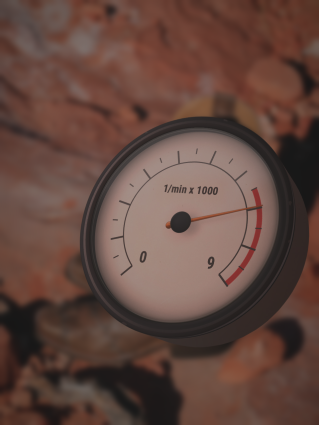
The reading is 7000 rpm
